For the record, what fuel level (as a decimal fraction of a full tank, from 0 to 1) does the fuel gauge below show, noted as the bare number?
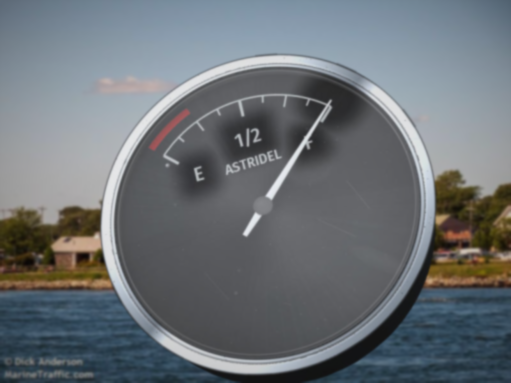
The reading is 1
